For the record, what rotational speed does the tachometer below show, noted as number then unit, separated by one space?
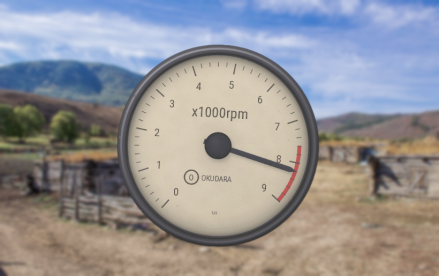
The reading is 8200 rpm
